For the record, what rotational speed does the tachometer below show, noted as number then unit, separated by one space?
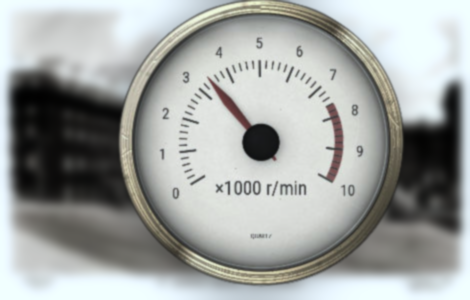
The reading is 3400 rpm
